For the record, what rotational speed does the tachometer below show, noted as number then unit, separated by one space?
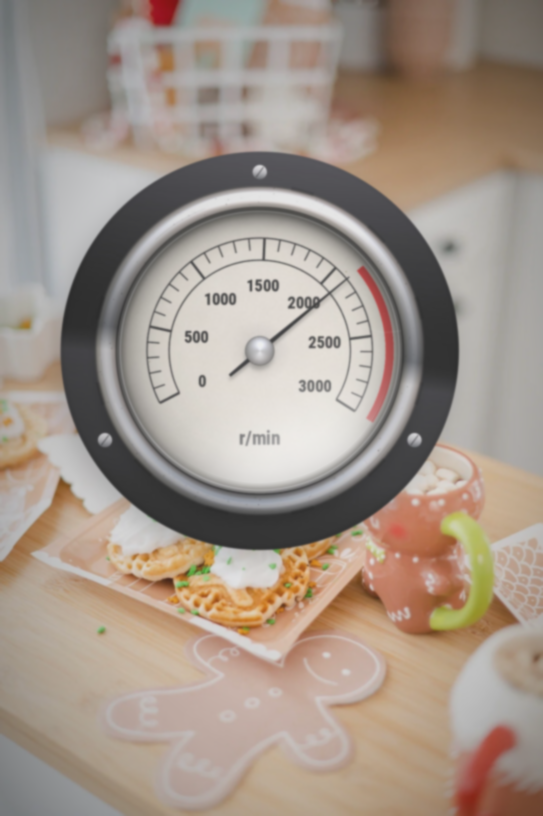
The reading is 2100 rpm
